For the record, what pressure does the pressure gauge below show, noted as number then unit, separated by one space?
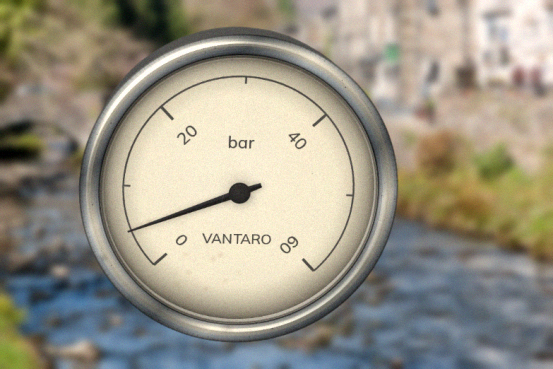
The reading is 5 bar
